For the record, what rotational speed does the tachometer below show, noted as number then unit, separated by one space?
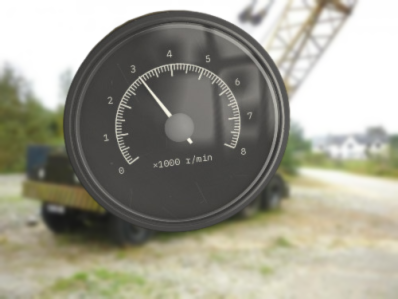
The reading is 3000 rpm
